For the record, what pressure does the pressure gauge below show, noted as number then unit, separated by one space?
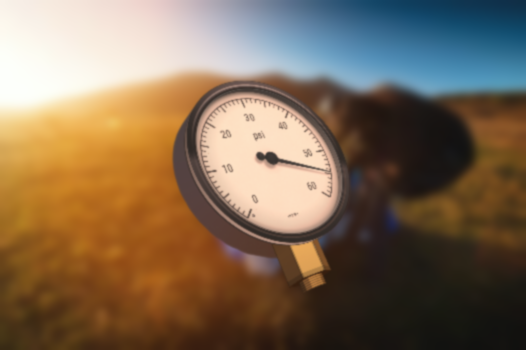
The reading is 55 psi
